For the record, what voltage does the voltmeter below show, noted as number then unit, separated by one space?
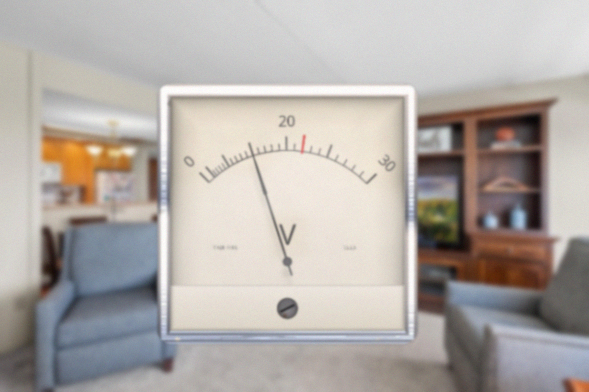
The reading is 15 V
